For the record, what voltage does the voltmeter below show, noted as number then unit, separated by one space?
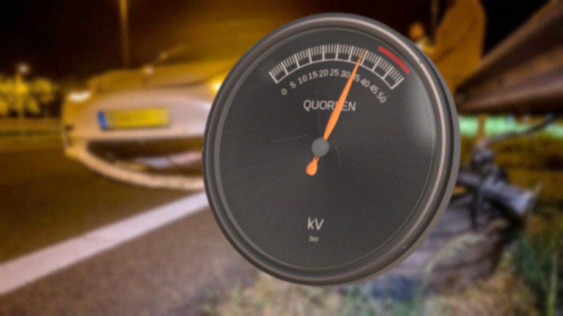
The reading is 35 kV
